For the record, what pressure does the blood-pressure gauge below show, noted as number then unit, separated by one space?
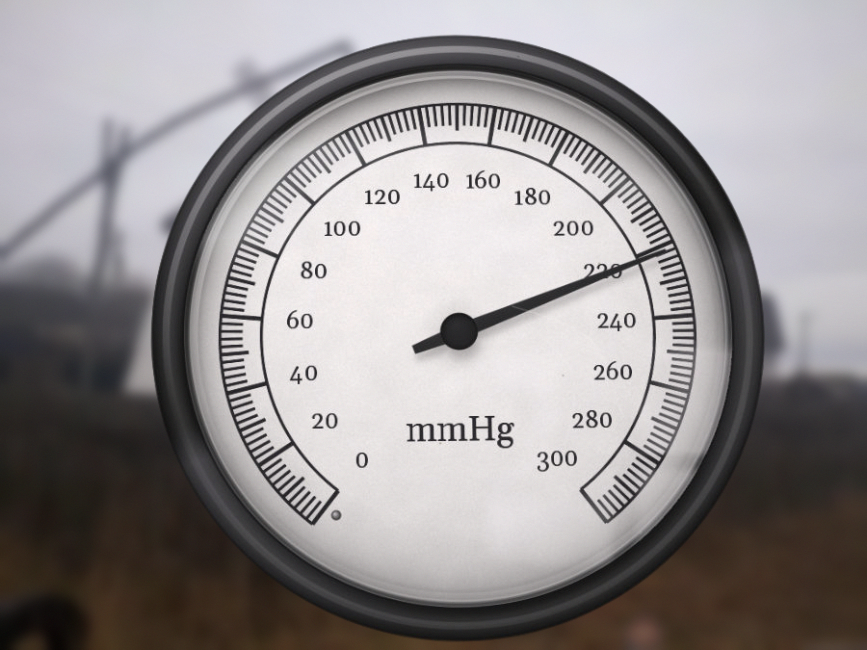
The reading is 222 mmHg
